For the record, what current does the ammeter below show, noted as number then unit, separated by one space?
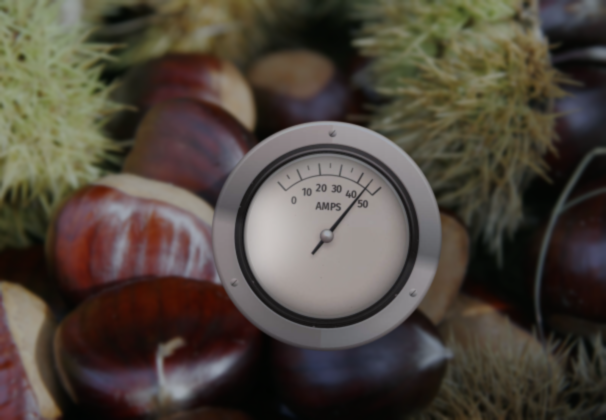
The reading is 45 A
